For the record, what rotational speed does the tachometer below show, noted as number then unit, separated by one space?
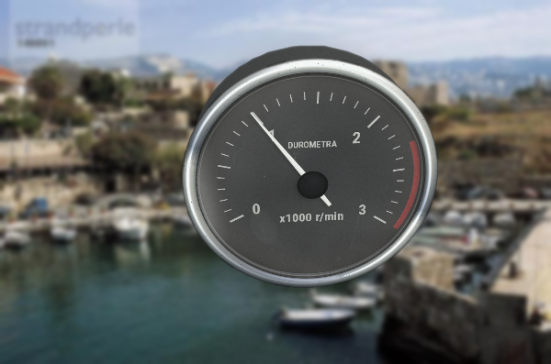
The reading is 1000 rpm
